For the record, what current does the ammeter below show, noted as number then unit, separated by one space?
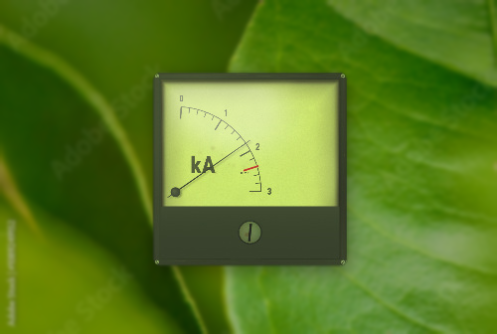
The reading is 1.8 kA
